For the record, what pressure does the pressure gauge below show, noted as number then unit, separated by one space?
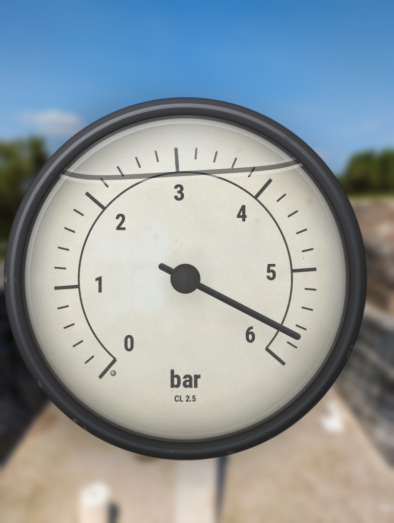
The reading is 5.7 bar
